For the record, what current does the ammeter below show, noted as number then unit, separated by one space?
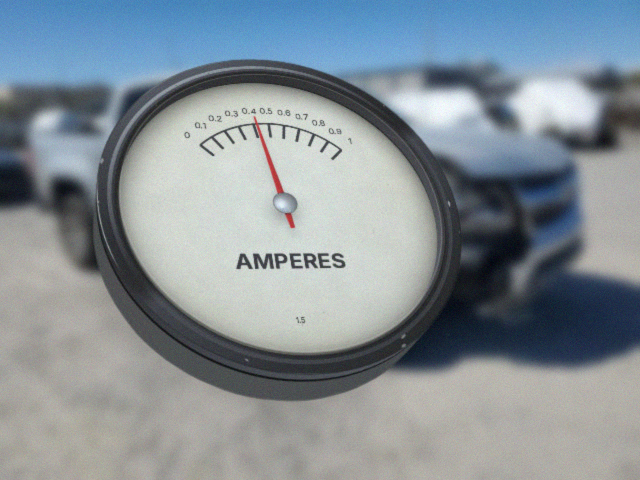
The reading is 0.4 A
